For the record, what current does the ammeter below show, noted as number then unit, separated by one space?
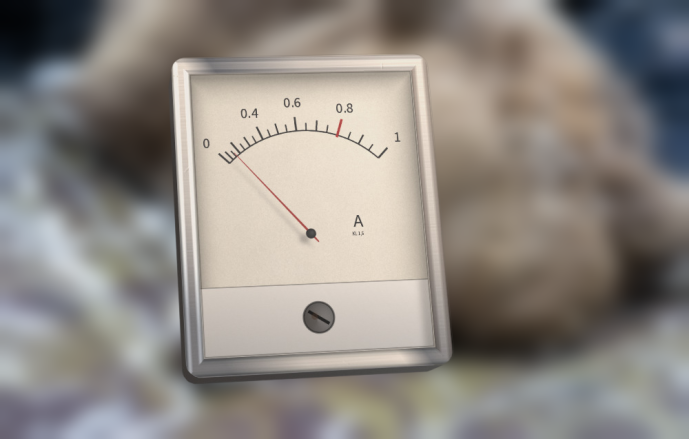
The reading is 0.15 A
